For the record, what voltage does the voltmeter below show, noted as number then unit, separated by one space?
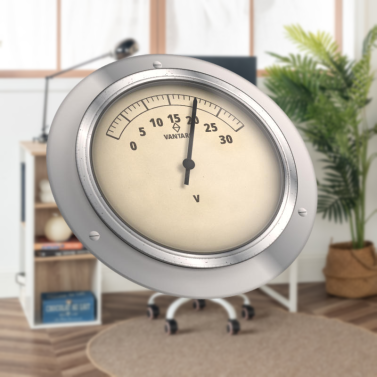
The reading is 20 V
